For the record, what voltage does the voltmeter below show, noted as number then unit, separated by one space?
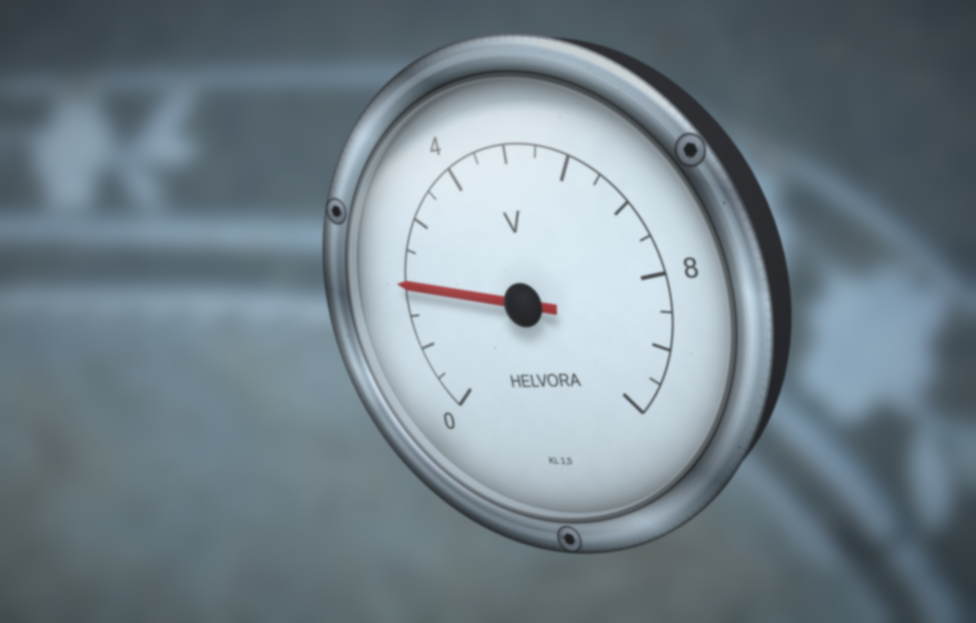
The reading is 2 V
